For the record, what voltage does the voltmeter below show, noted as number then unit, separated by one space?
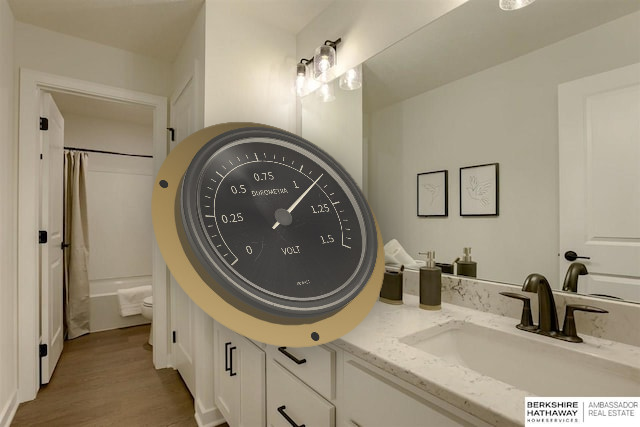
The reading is 1.1 V
